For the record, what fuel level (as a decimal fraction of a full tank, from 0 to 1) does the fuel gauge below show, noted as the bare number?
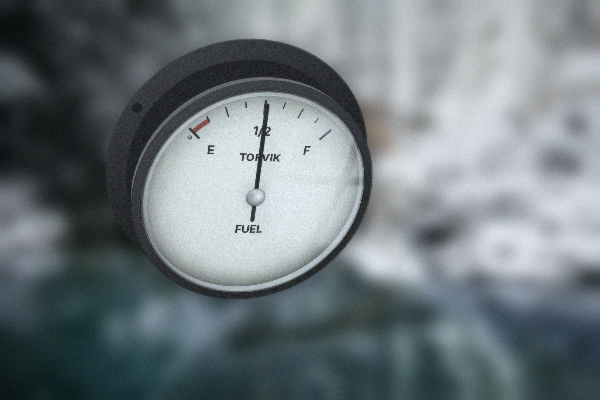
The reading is 0.5
